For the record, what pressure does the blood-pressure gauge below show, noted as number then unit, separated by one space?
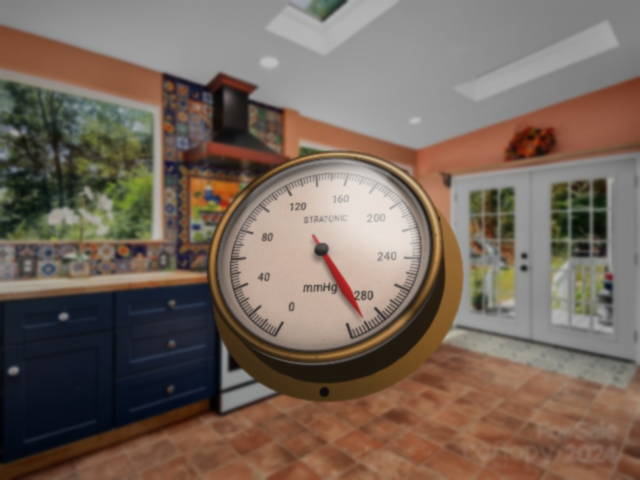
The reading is 290 mmHg
